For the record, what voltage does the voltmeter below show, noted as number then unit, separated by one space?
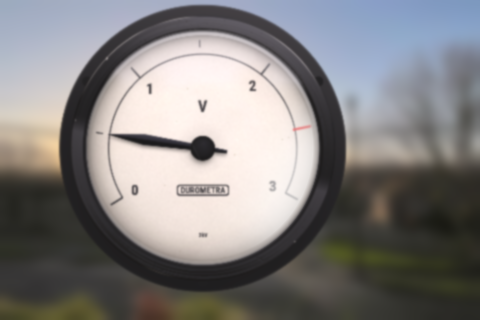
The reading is 0.5 V
